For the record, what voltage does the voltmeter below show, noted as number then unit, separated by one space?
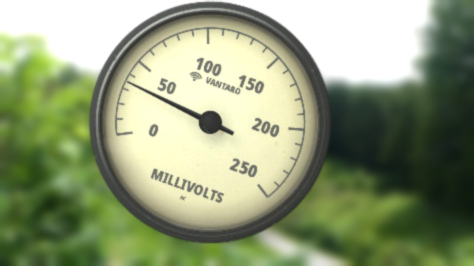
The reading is 35 mV
